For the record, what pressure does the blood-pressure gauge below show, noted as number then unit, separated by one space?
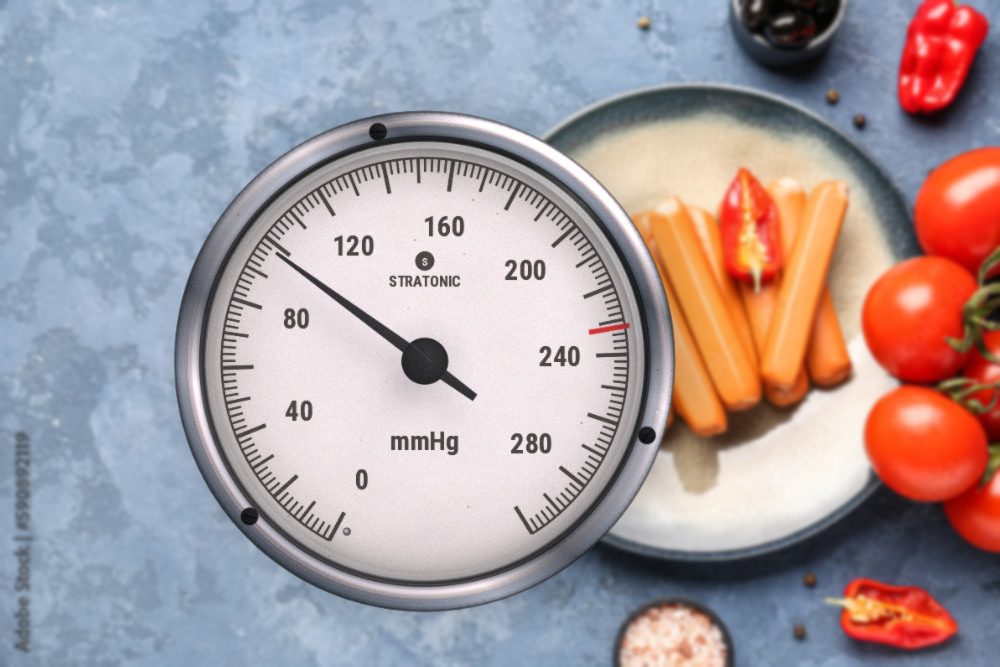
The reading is 98 mmHg
